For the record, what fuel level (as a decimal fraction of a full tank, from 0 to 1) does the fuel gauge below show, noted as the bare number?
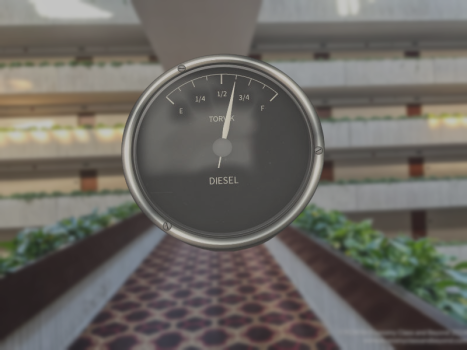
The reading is 0.625
